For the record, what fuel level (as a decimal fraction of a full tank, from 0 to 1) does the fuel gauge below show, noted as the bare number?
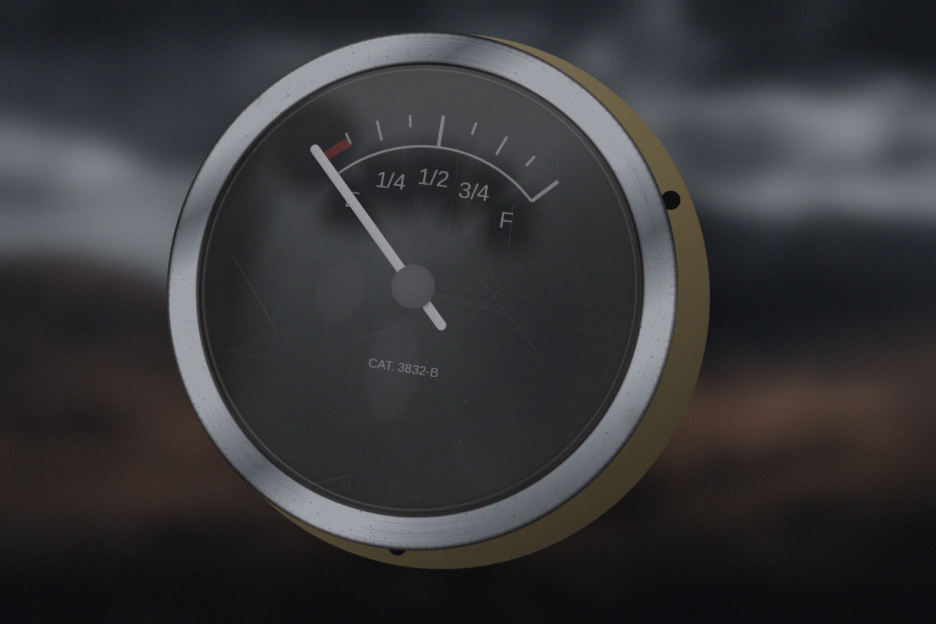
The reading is 0
